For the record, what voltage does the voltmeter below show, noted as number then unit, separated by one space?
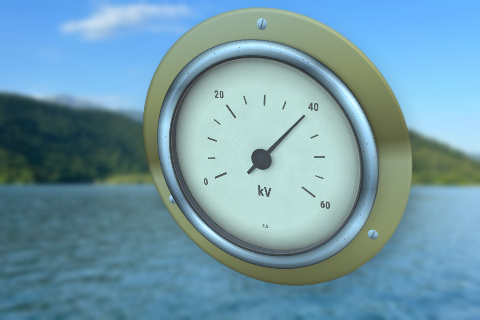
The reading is 40 kV
